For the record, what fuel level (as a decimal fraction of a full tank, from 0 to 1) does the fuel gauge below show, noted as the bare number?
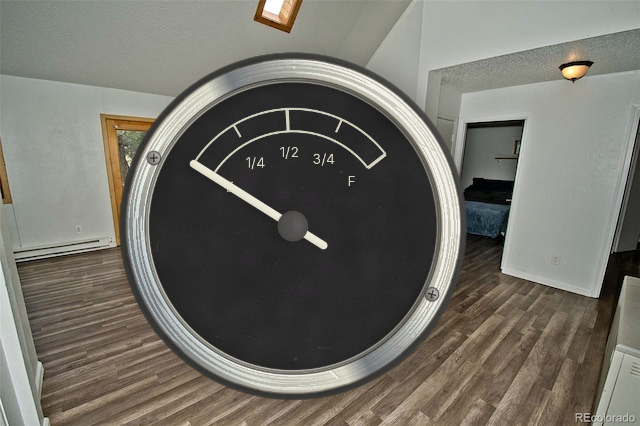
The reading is 0
